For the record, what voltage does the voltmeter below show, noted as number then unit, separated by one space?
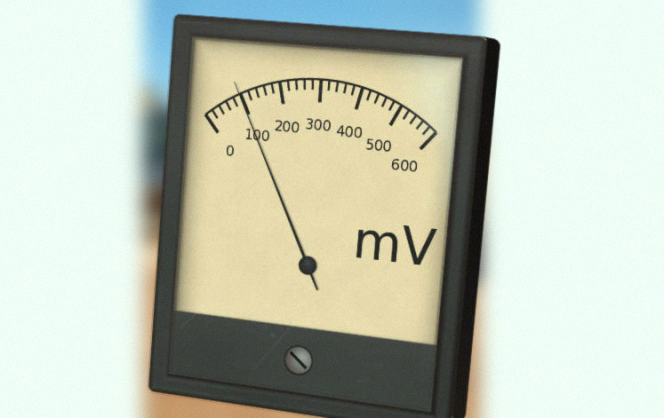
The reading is 100 mV
